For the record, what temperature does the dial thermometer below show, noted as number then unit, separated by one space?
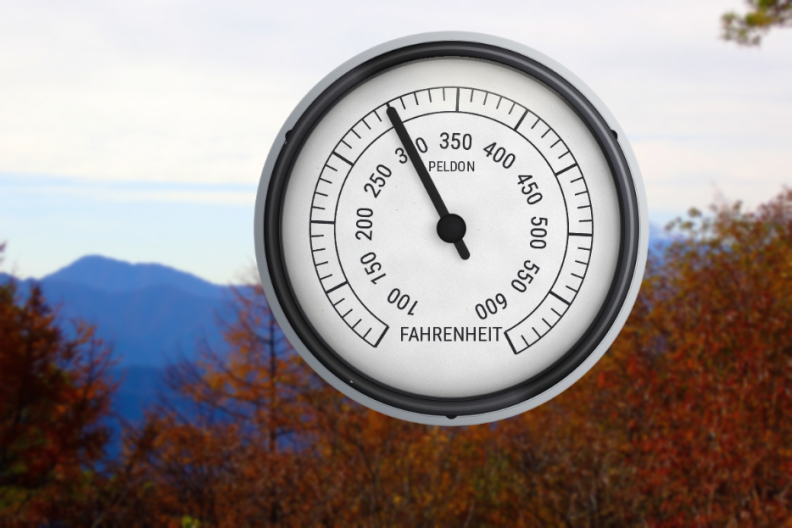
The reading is 300 °F
